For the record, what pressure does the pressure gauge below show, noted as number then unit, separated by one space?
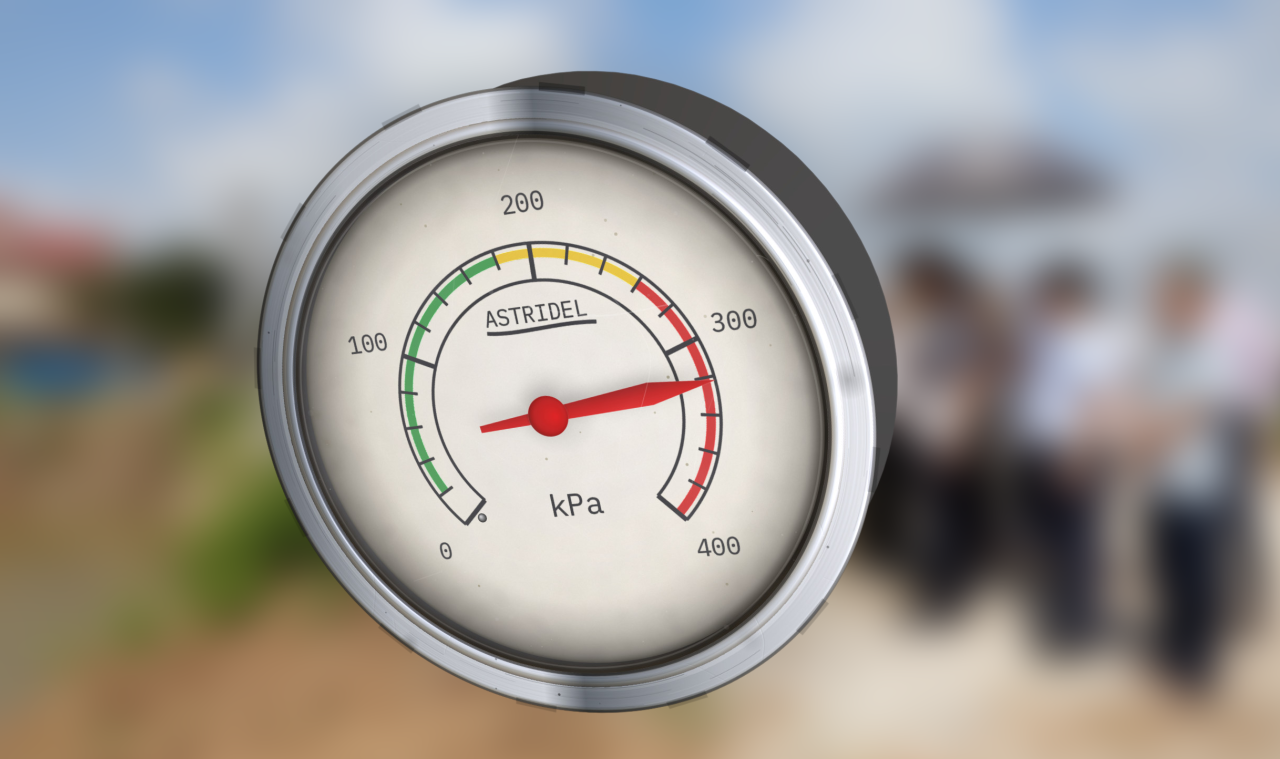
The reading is 320 kPa
